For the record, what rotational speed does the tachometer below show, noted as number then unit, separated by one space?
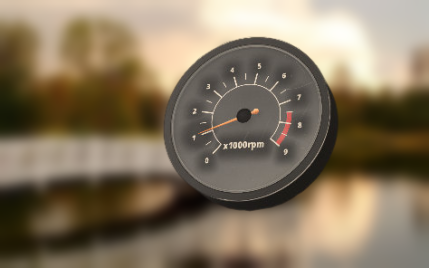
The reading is 1000 rpm
